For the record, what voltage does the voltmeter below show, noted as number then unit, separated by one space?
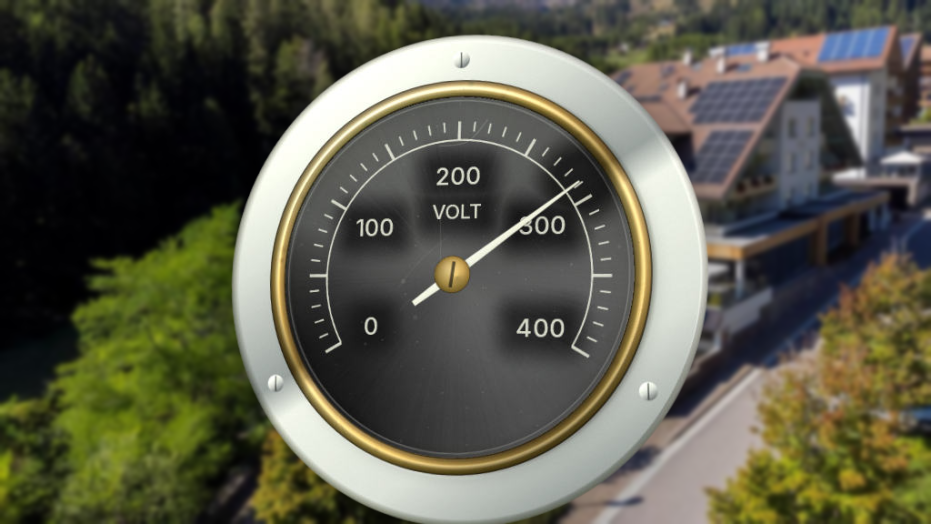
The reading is 290 V
